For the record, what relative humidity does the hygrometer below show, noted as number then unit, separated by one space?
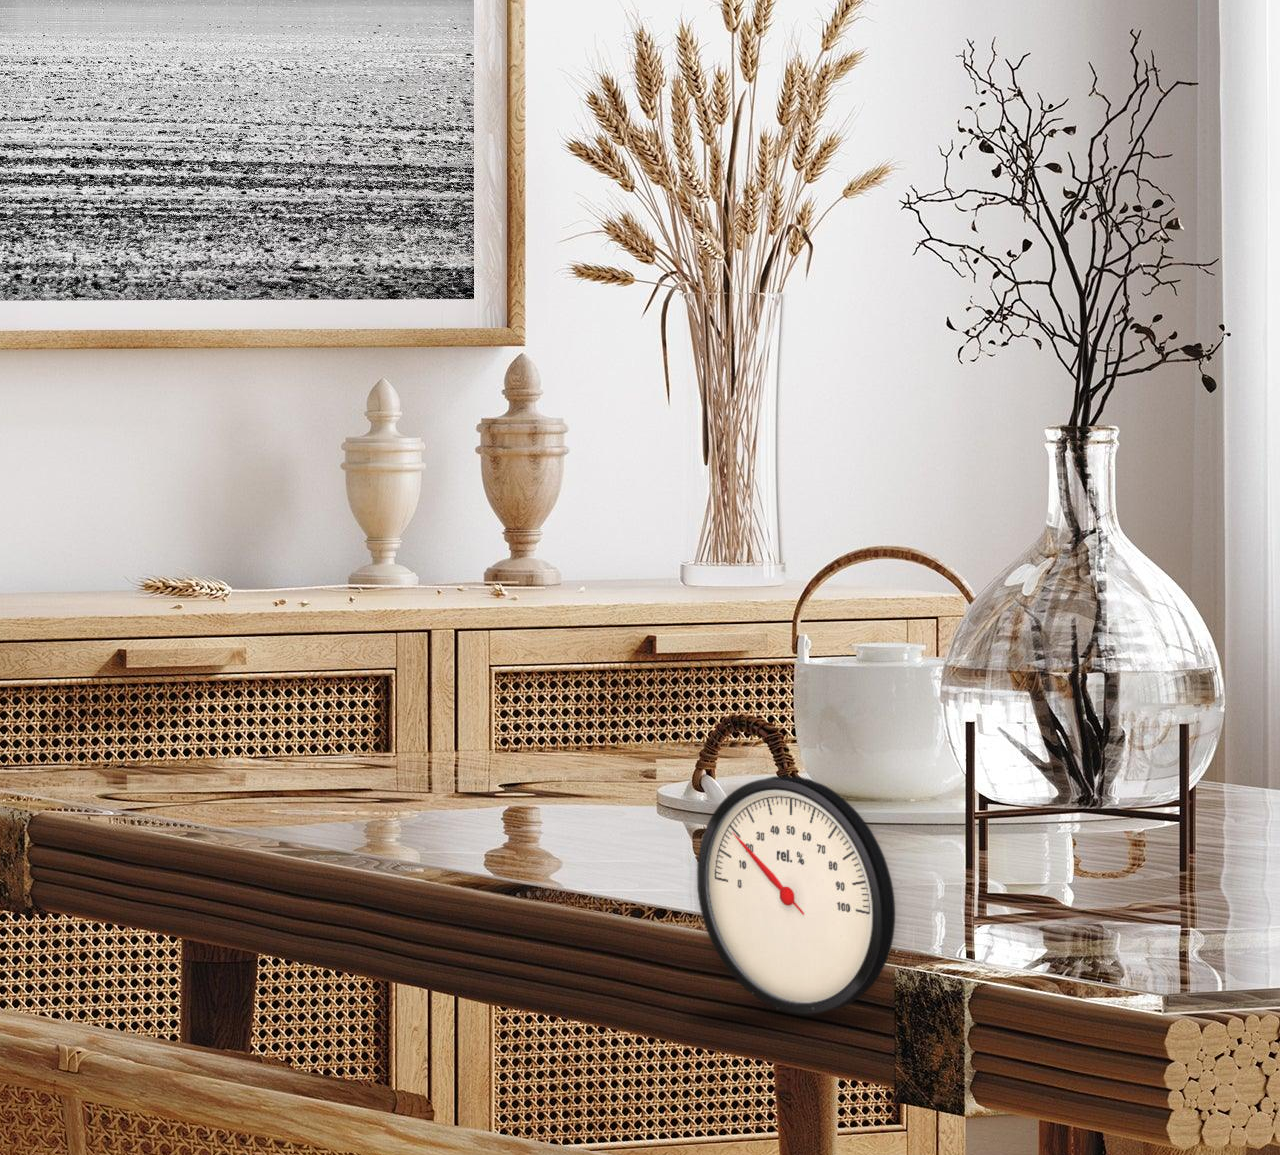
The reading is 20 %
